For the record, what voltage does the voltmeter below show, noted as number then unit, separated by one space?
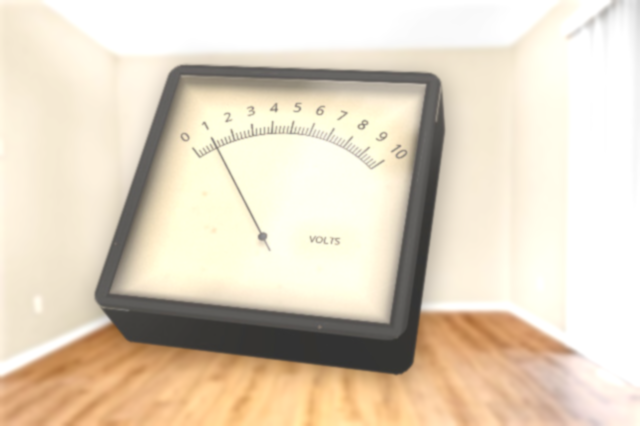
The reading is 1 V
